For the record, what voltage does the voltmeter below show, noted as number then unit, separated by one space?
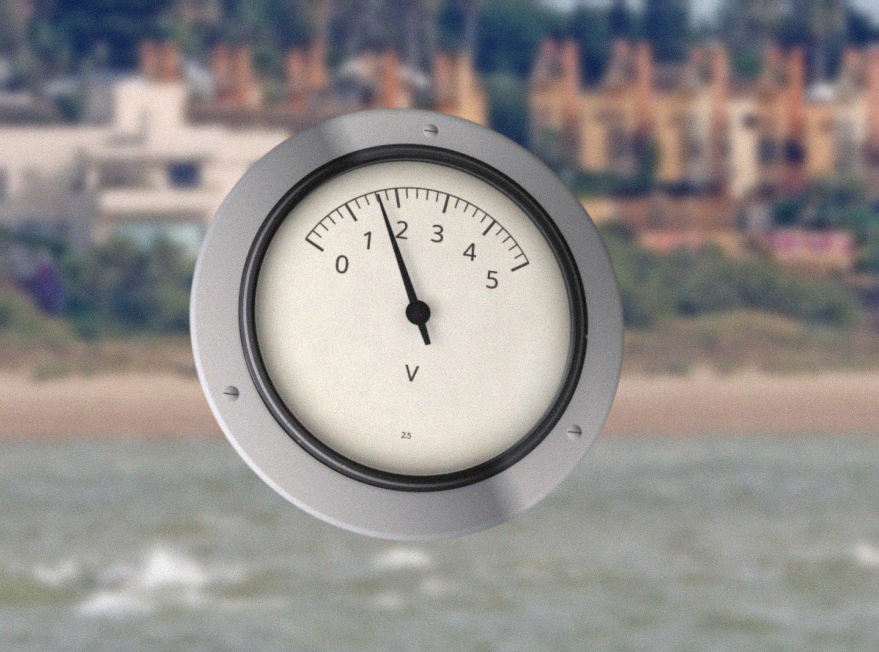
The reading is 1.6 V
